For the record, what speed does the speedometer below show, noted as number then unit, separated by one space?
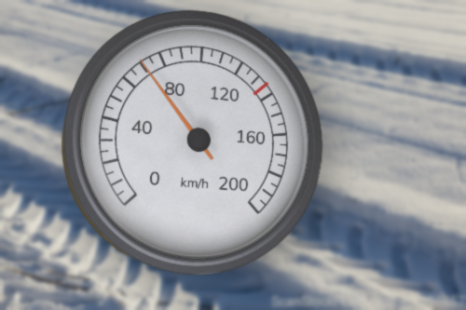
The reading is 70 km/h
